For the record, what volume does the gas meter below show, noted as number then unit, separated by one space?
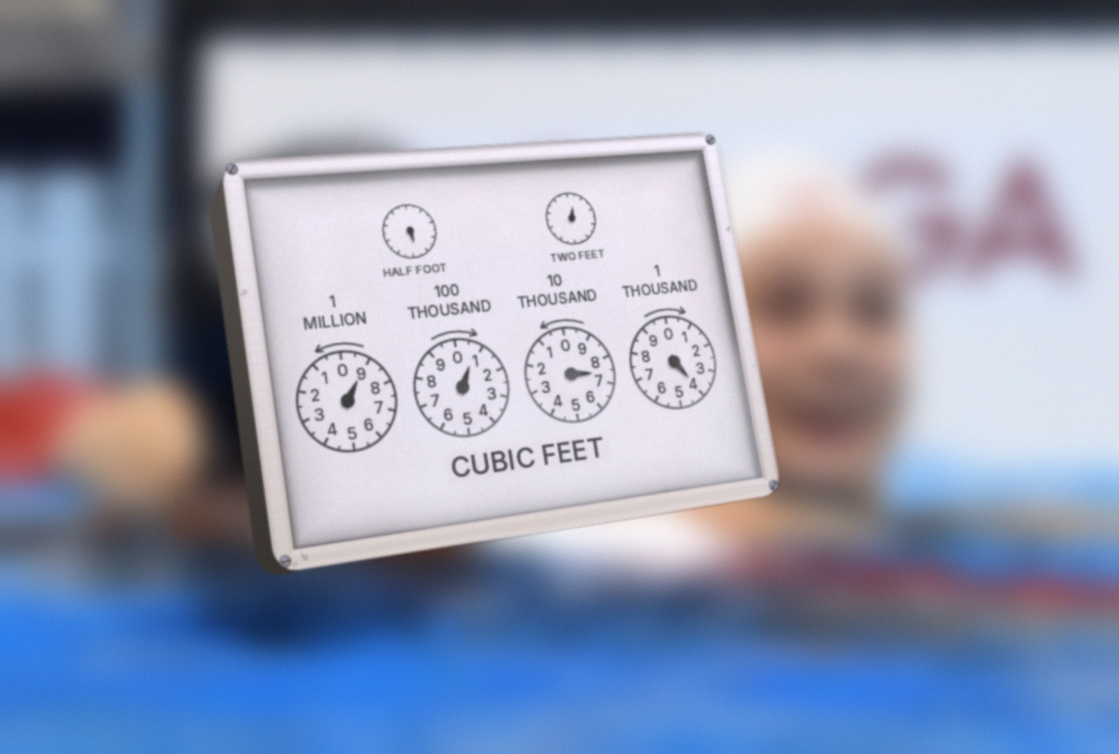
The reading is 907400 ft³
